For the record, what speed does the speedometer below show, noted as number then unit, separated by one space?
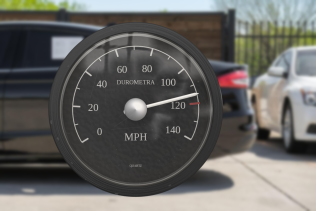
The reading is 115 mph
